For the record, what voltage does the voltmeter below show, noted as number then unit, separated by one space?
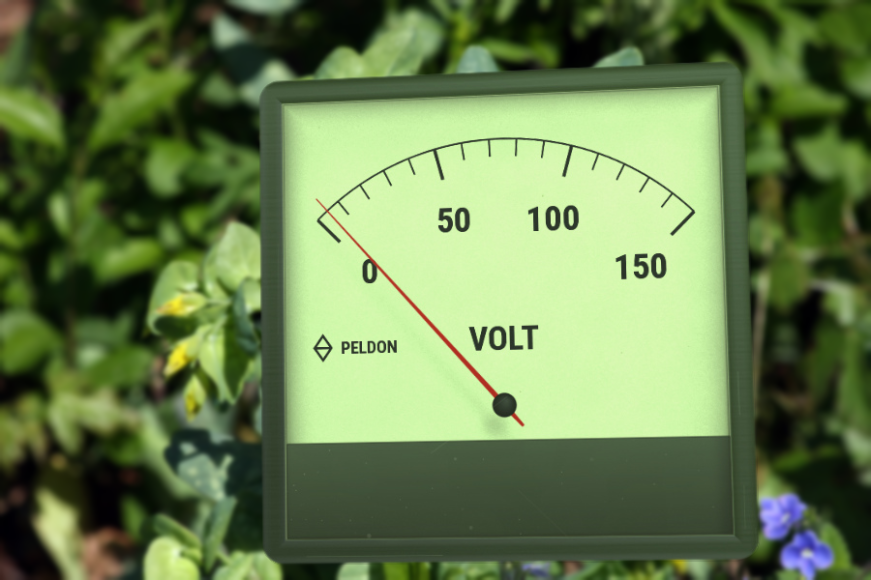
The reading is 5 V
